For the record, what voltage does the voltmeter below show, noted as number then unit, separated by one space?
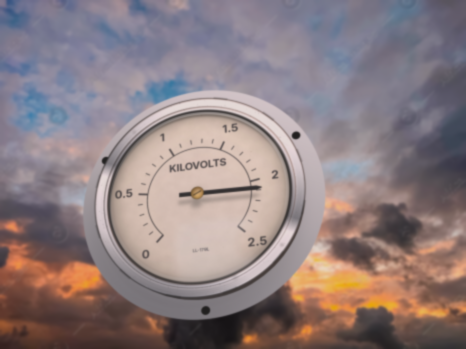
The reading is 2.1 kV
